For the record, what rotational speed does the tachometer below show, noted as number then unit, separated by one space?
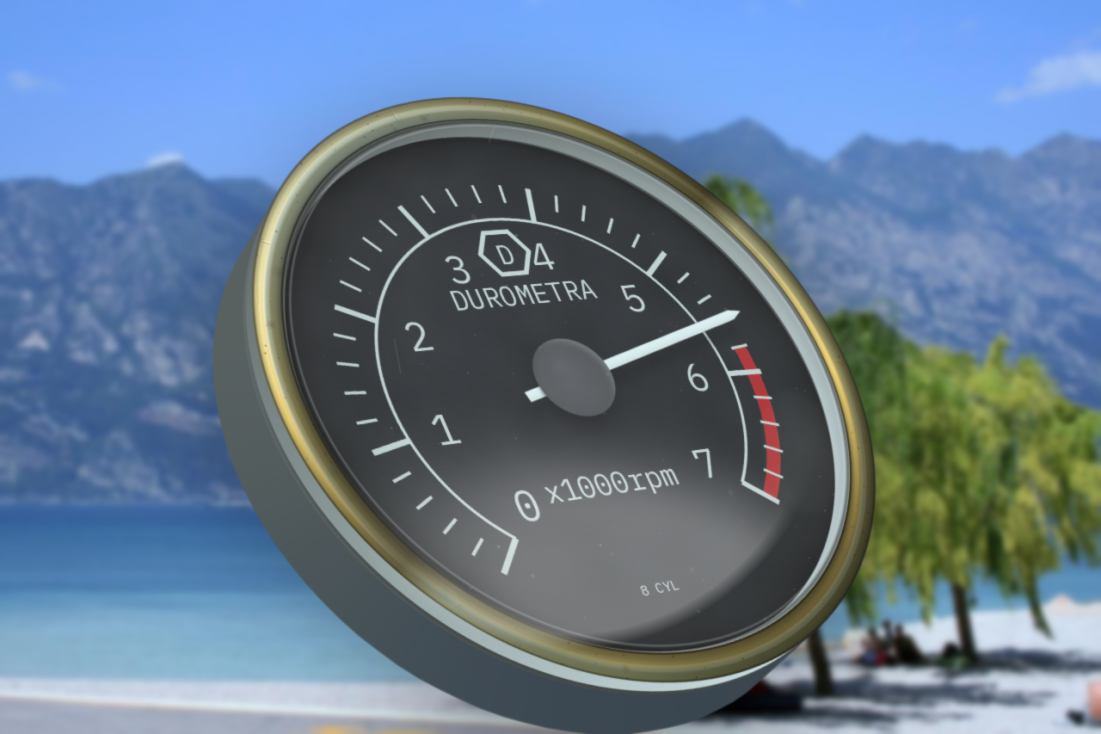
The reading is 5600 rpm
